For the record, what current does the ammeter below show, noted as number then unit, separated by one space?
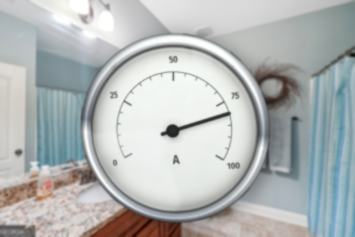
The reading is 80 A
